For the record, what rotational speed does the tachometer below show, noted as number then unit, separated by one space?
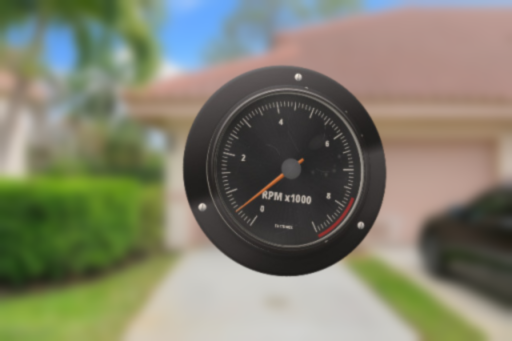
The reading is 500 rpm
